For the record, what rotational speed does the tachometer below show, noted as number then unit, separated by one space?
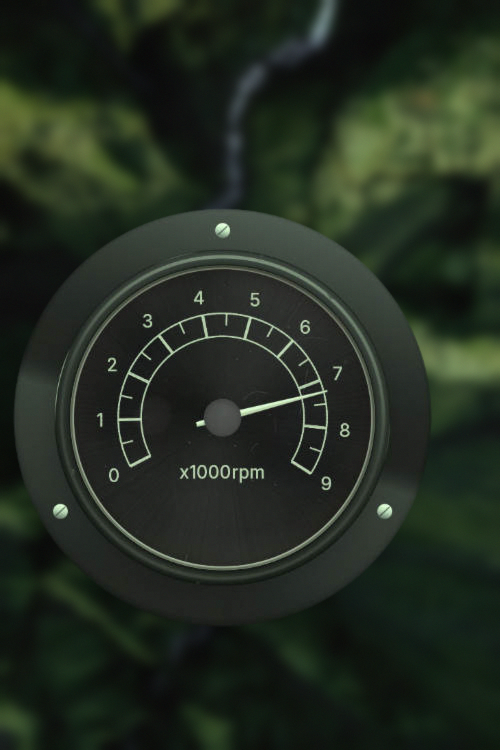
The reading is 7250 rpm
